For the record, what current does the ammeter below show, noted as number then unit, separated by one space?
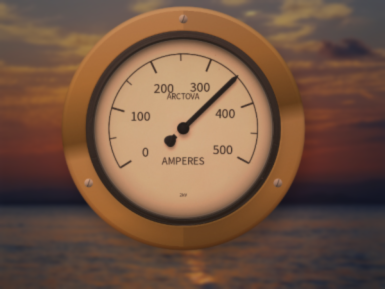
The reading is 350 A
